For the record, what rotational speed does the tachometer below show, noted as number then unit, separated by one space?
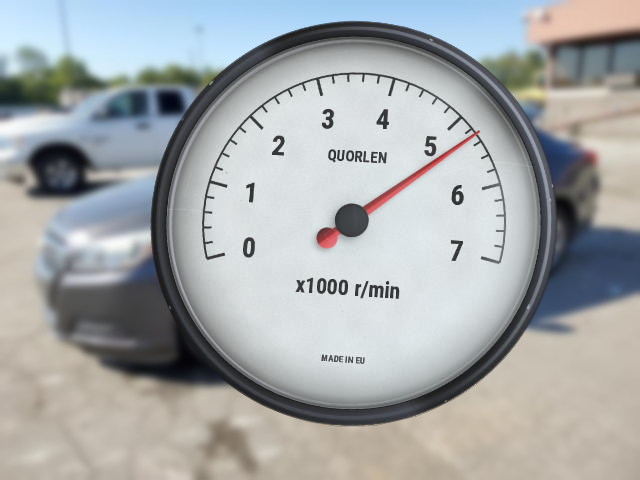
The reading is 5300 rpm
